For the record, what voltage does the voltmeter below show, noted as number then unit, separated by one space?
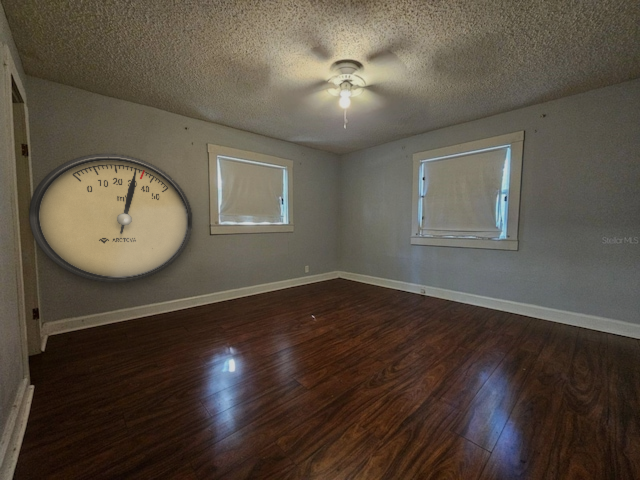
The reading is 30 mV
